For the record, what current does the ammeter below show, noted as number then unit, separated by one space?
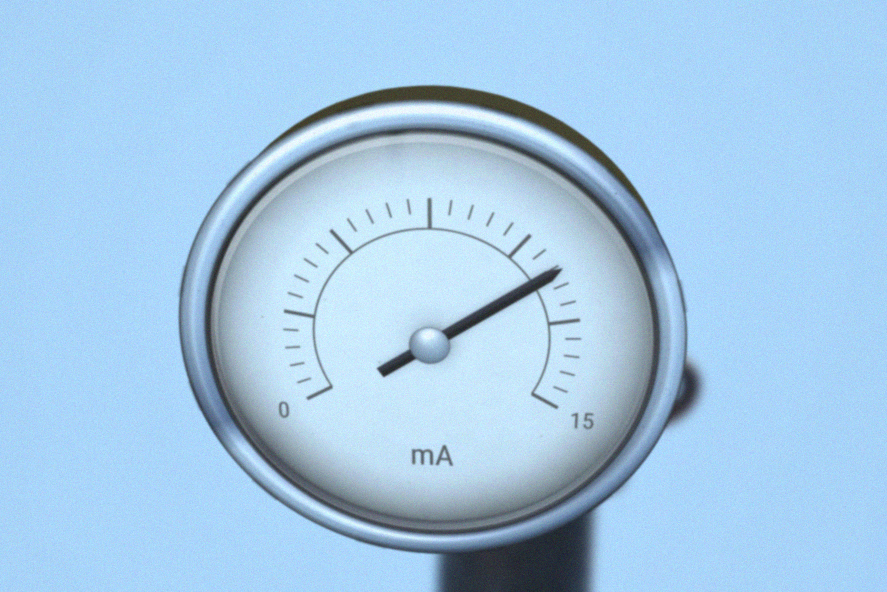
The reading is 11 mA
